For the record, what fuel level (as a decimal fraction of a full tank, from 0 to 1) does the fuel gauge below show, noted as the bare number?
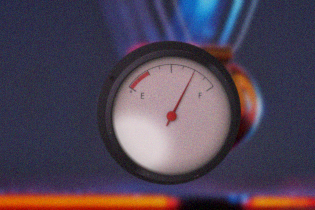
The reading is 0.75
